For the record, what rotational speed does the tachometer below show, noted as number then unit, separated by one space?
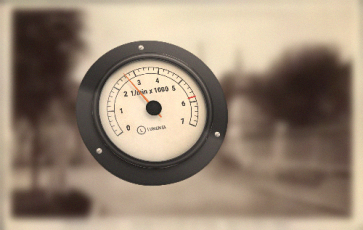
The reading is 2600 rpm
